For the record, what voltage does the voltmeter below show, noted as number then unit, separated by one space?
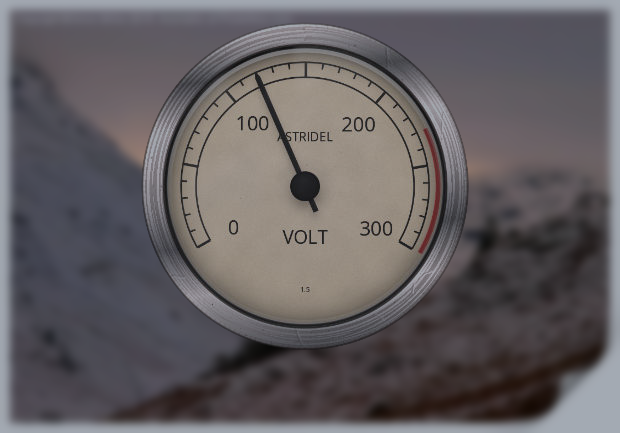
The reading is 120 V
